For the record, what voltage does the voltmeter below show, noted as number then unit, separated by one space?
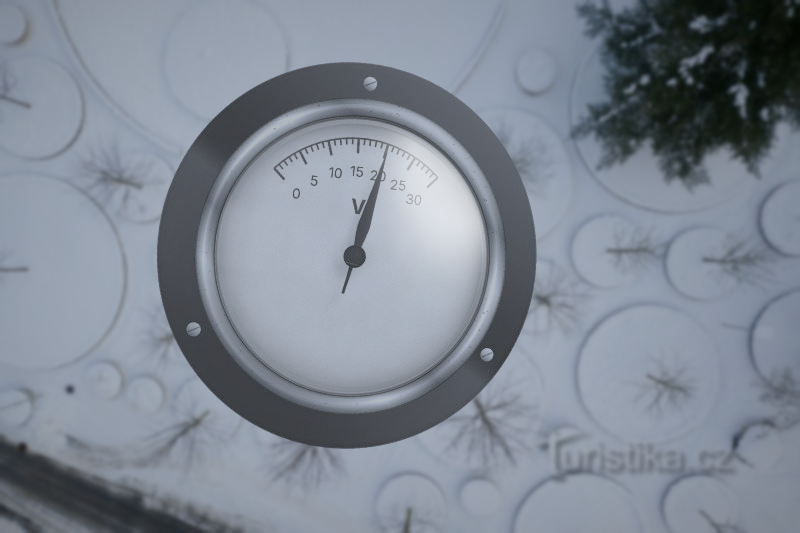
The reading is 20 V
